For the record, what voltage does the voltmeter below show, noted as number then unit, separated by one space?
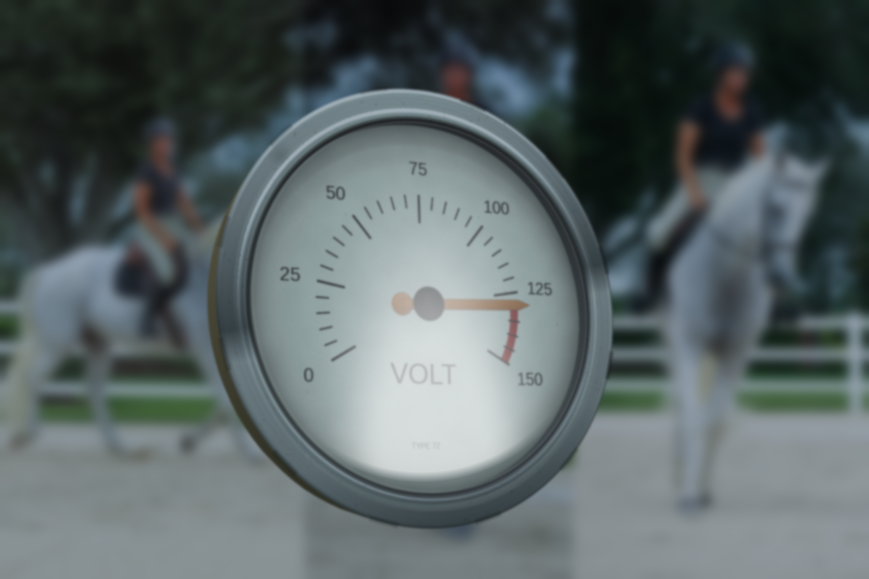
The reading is 130 V
